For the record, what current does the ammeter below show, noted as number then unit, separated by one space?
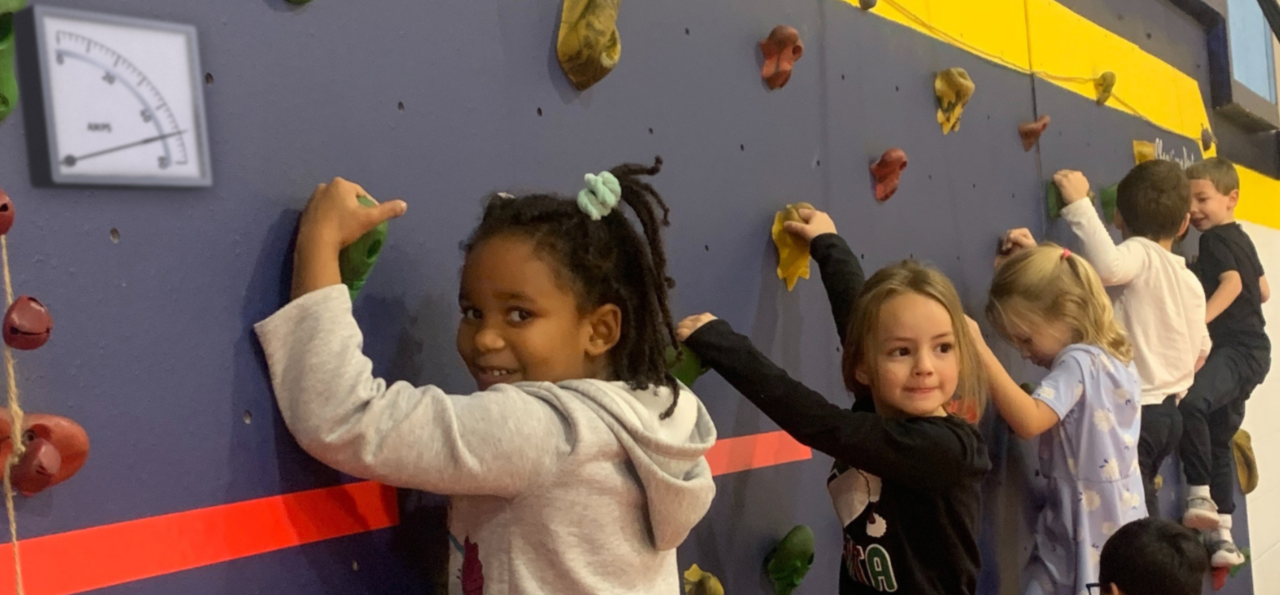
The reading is 50 A
